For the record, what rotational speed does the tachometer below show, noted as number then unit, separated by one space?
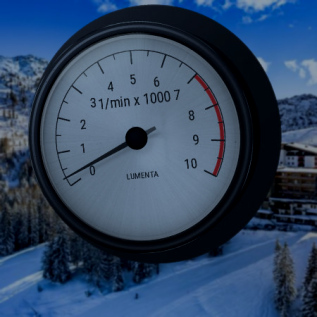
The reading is 250 rpm
